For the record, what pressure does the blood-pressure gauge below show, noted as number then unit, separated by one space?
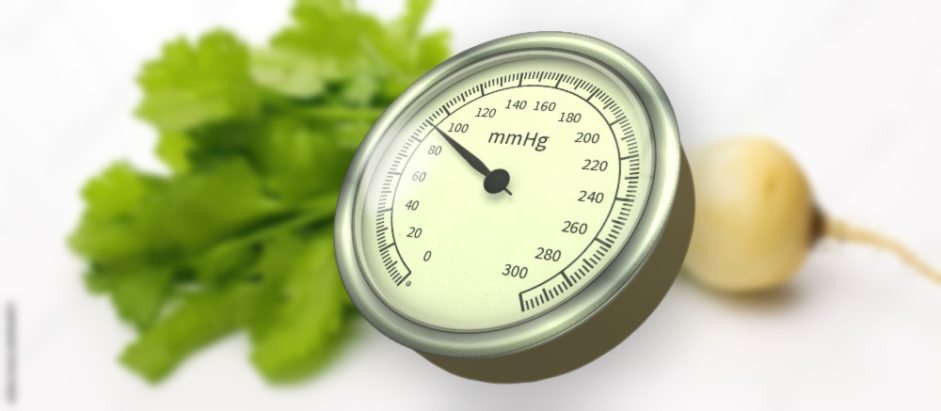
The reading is 90 mmHg
